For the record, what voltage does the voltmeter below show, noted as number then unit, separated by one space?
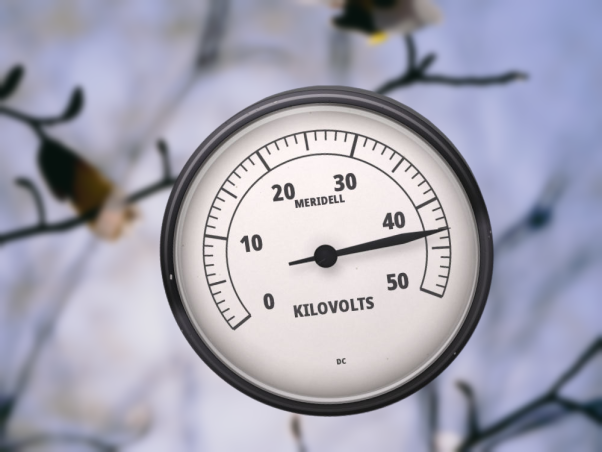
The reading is 43 kV
